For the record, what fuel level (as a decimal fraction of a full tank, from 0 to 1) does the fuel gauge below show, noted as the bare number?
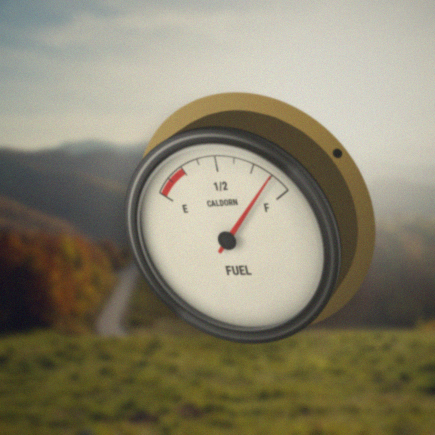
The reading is 0.875
